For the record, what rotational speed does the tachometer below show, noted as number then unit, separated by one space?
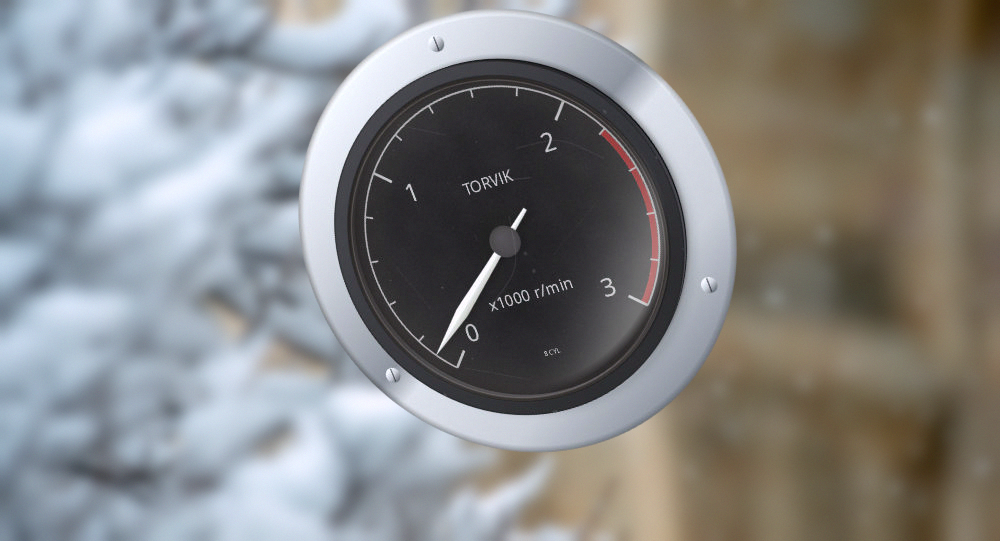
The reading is 100 rpm
